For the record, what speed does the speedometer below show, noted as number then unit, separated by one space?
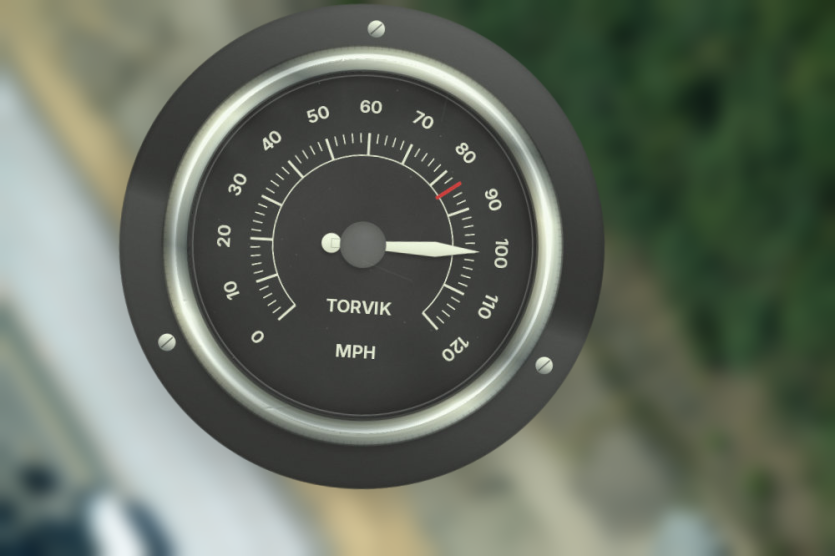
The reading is 100 mph
